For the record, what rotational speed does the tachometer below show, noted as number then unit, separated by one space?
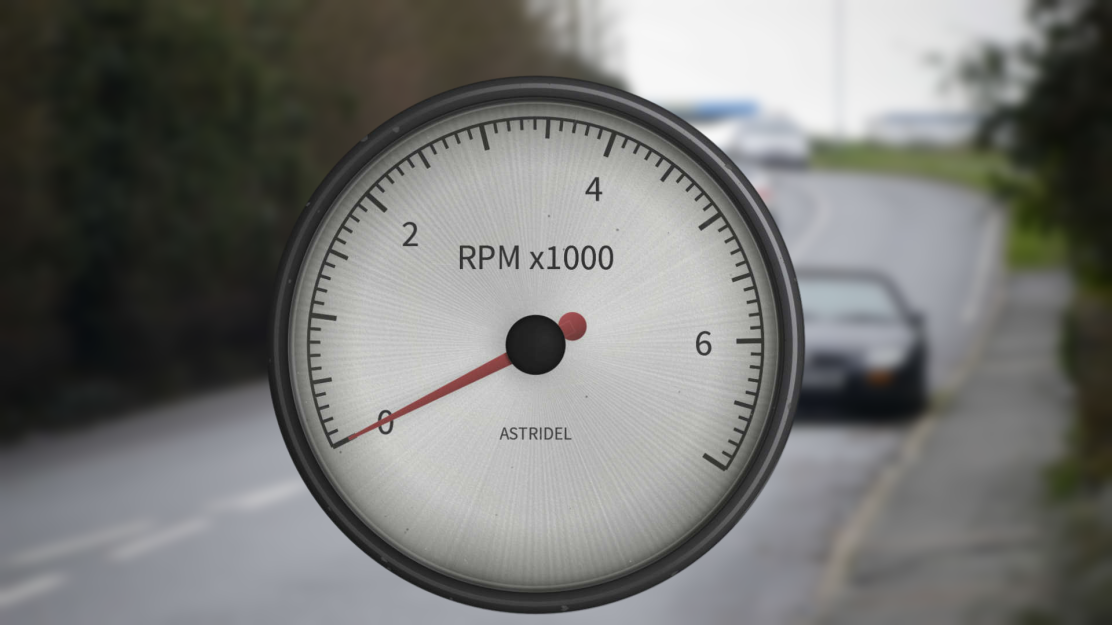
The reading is 0 rpm
